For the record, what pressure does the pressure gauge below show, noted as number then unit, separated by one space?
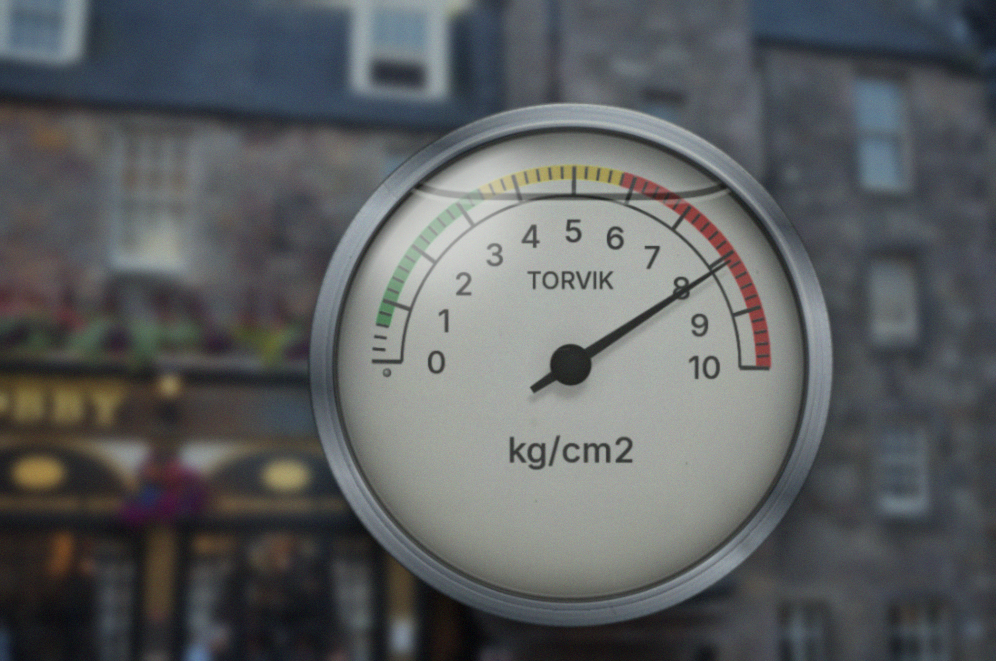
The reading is 8.1 kg/cm²
